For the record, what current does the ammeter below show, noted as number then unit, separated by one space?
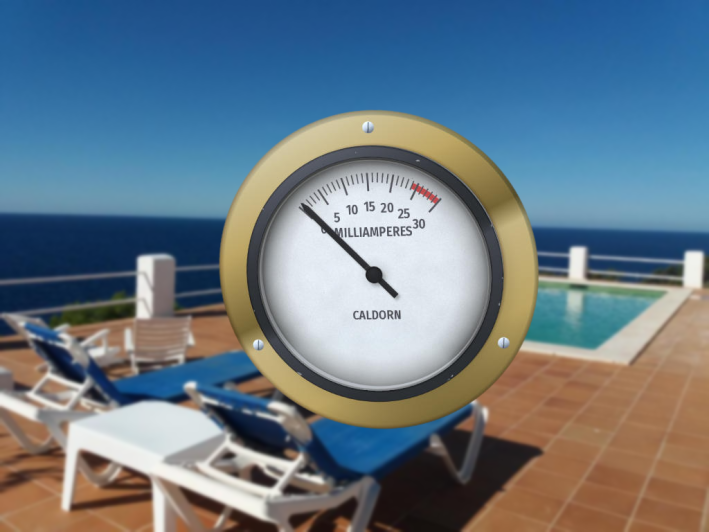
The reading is 1 mA
